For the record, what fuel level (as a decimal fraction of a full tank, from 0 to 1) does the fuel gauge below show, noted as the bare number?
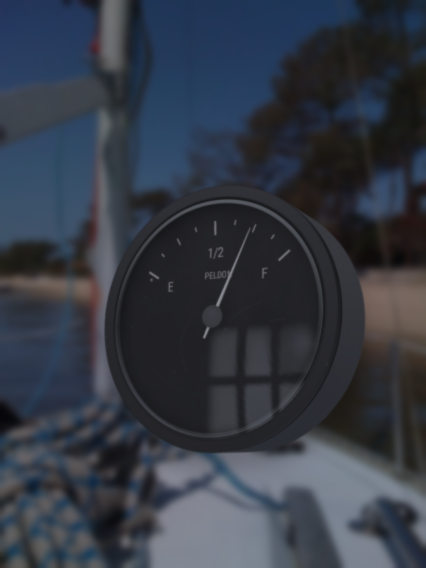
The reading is 0.75
